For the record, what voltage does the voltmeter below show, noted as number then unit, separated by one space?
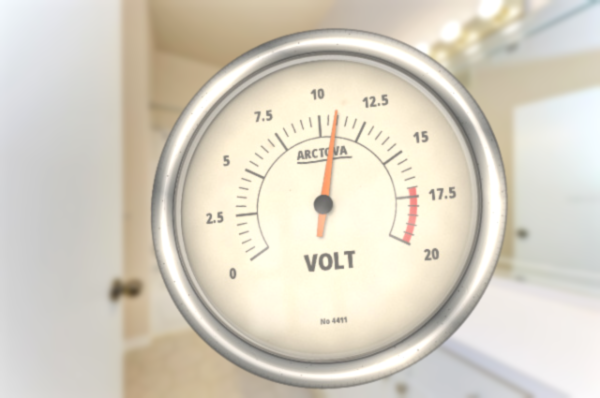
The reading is 11 V
